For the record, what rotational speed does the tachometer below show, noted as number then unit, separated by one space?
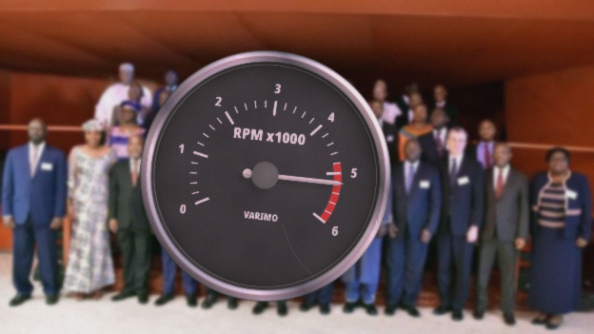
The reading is 5200 rpm
